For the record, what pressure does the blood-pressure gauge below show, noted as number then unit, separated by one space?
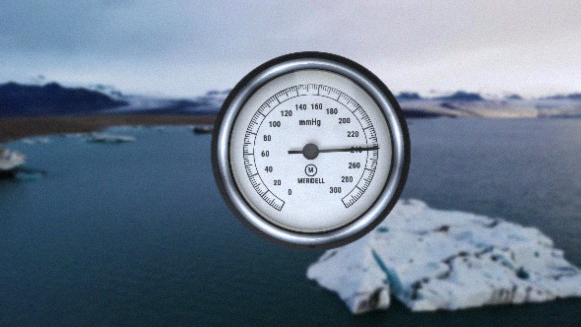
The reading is 240 mmHg
